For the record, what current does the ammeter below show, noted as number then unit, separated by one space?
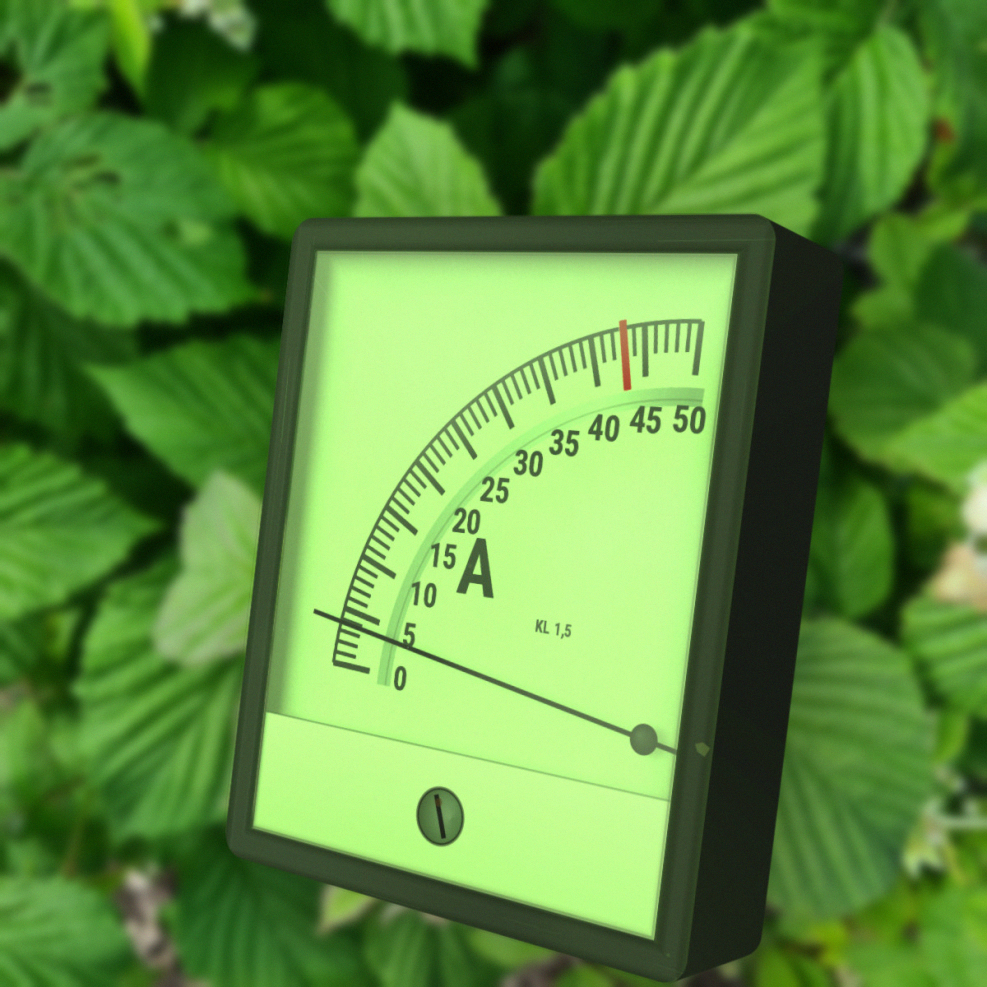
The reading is 4 A
